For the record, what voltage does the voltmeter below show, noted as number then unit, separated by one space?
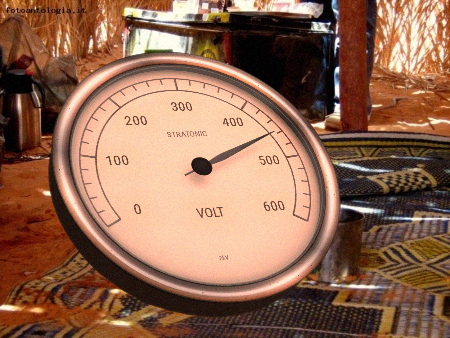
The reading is 460 V
